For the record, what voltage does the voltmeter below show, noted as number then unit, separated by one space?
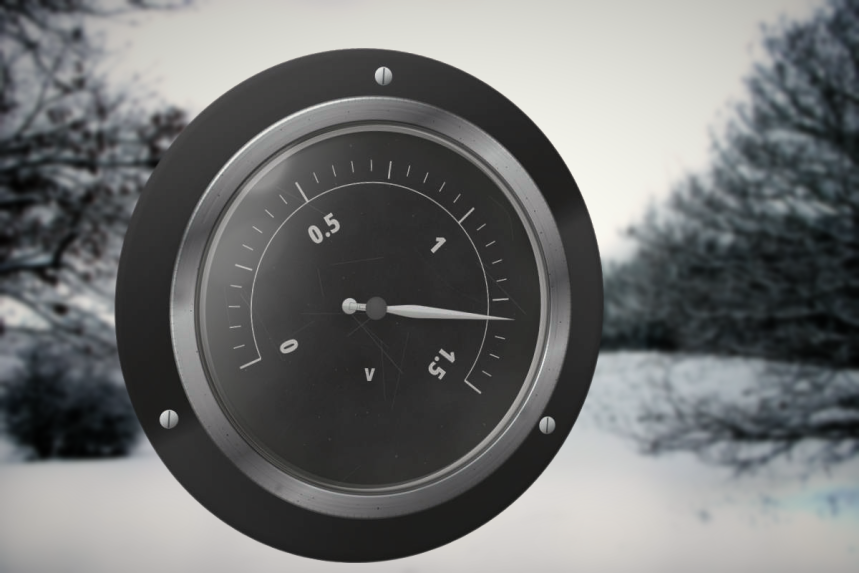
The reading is 1.3 V
